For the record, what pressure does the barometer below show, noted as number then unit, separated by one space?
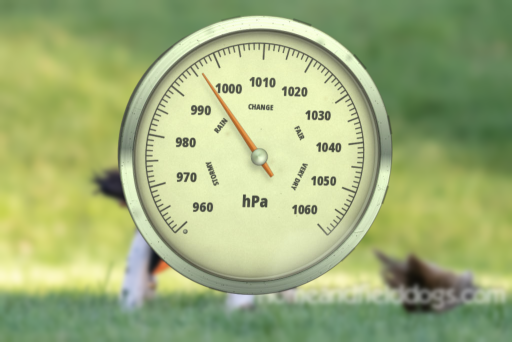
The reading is 996 hPa
